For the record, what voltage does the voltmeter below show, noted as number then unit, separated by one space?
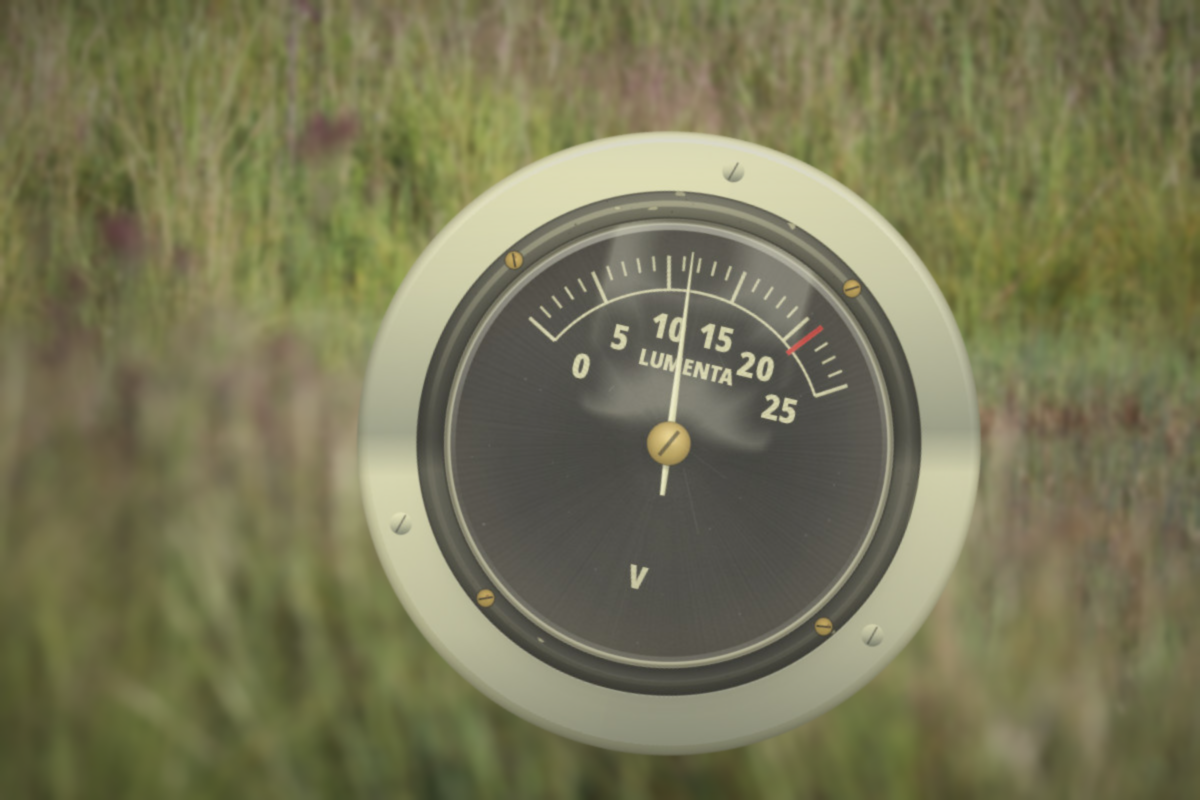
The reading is 11.5 V
